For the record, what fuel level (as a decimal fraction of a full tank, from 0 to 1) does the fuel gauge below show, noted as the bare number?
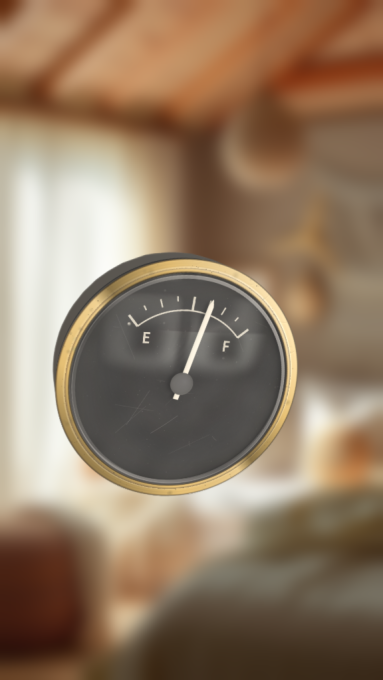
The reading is 0.625
